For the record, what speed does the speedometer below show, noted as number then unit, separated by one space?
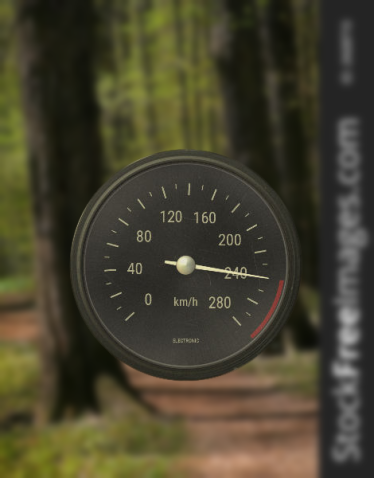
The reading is 240 km/h
